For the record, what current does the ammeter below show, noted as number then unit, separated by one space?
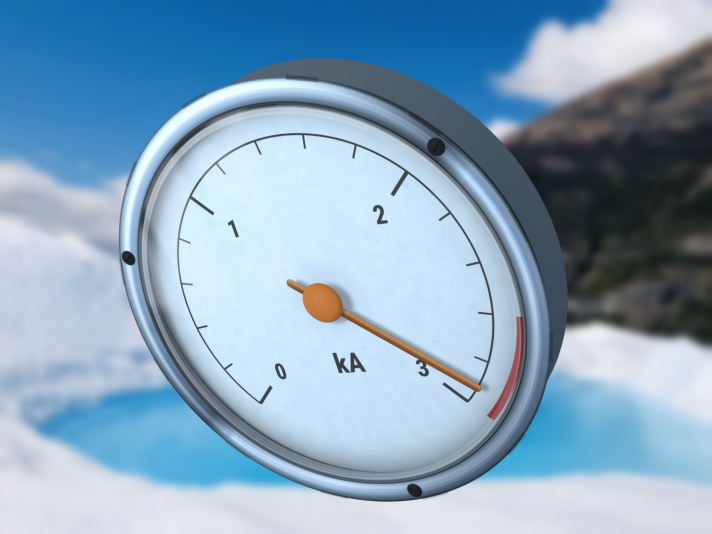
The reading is 2.9 kA
